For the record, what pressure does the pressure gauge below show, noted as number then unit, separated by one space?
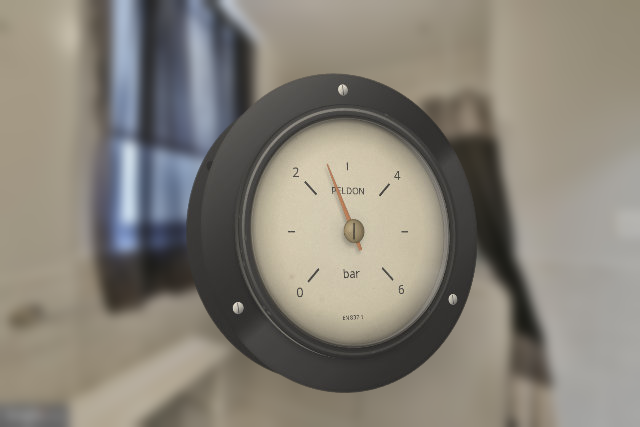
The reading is 2.5 bar
